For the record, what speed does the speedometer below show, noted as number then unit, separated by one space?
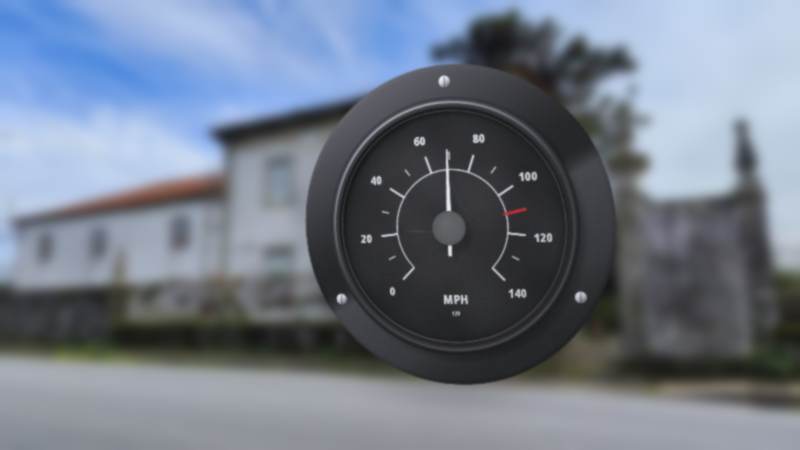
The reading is 70 mph
